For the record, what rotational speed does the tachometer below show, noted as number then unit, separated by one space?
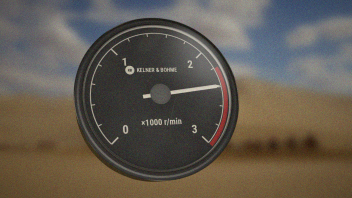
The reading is 2400 rpm
